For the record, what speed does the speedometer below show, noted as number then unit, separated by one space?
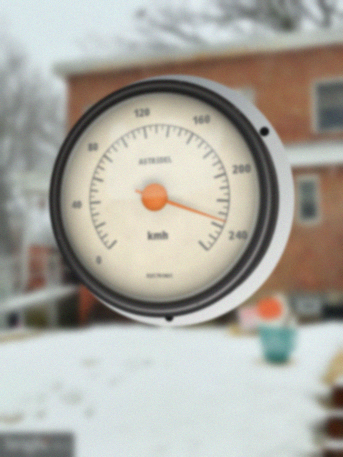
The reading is 235 km/h
